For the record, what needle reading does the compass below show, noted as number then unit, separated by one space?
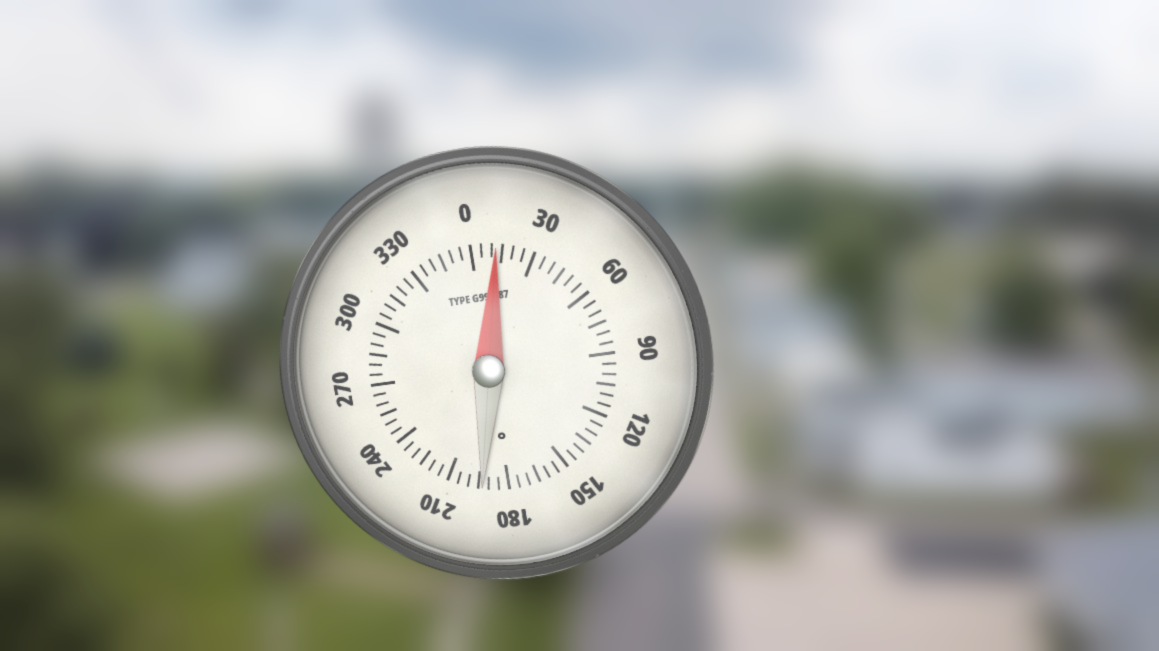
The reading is 12.5 °
